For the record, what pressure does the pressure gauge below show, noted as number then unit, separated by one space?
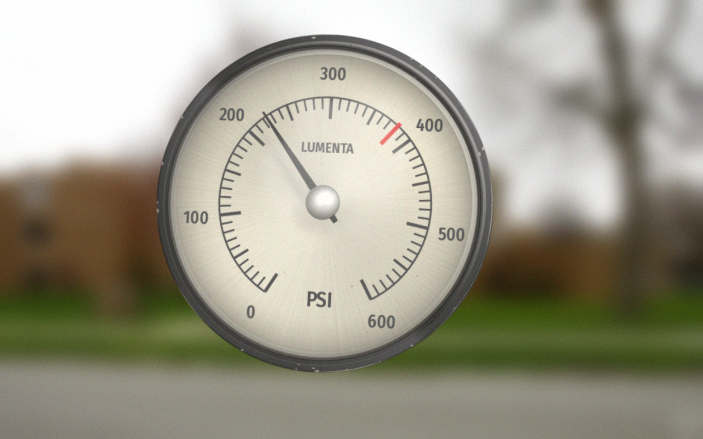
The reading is 225 psi
